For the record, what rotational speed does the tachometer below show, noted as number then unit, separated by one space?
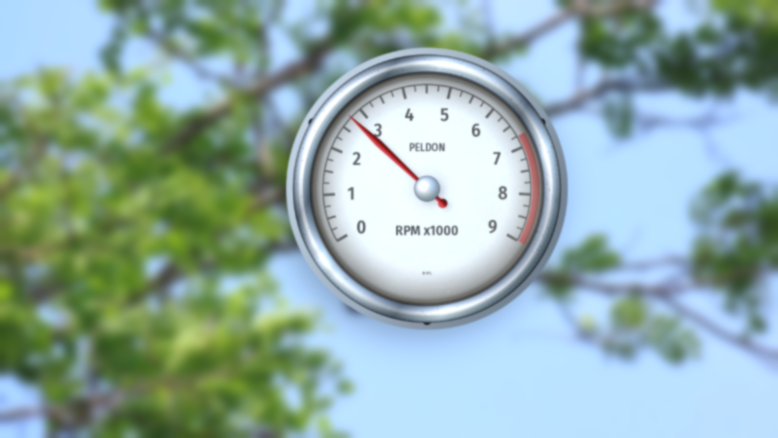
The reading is 2750 rpm
